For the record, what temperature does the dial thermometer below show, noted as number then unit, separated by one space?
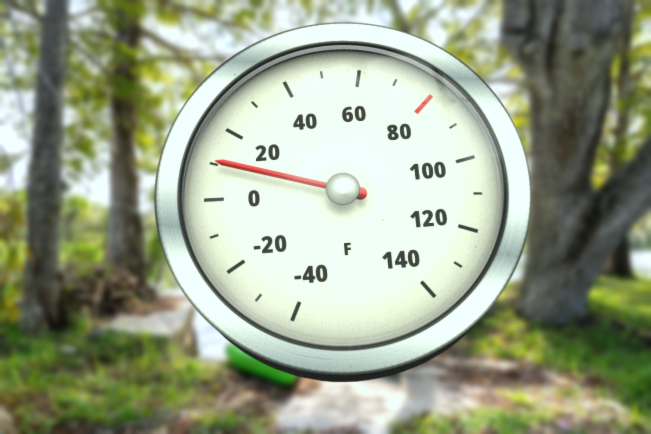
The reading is 10 °F
